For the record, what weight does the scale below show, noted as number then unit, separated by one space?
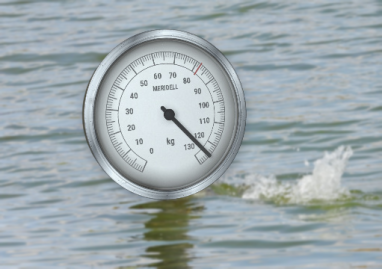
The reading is 125 kg
